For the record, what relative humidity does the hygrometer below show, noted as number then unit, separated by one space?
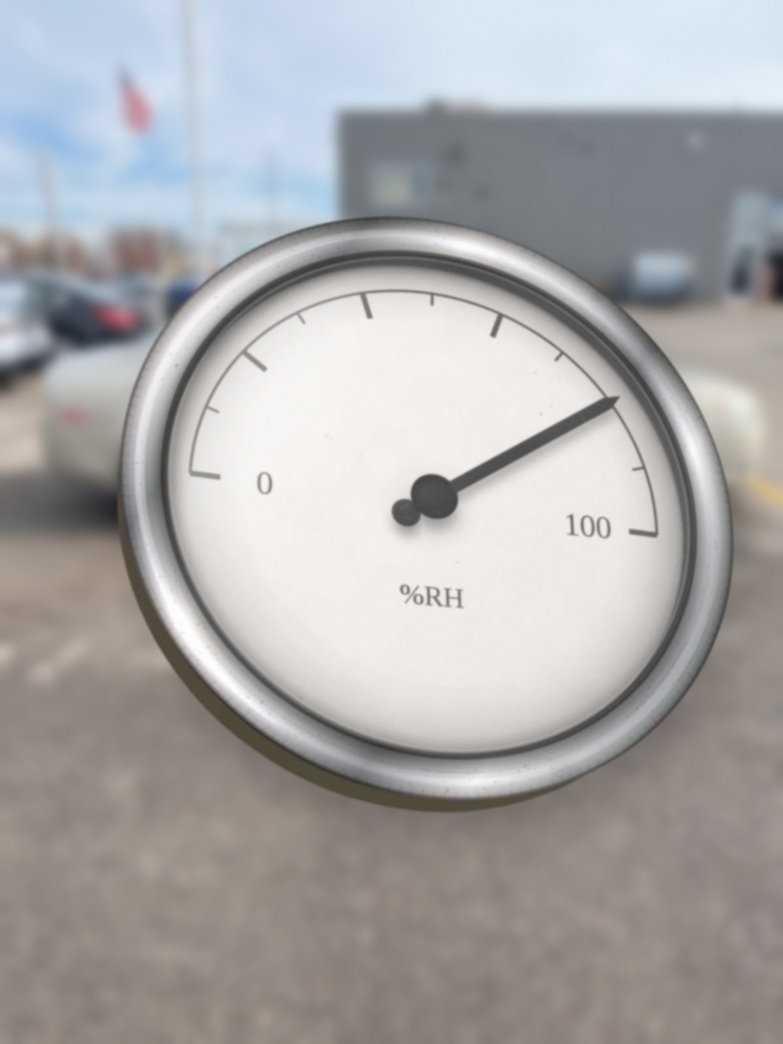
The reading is 80 %
